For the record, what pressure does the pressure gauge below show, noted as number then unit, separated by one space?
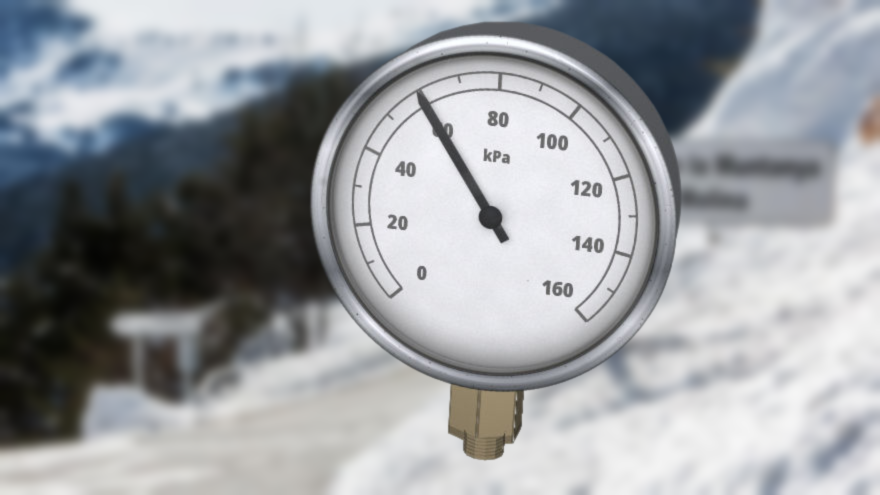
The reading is 60 kPa
